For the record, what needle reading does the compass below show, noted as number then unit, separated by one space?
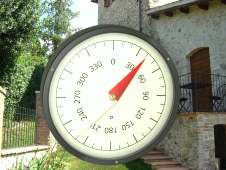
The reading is 40 °
